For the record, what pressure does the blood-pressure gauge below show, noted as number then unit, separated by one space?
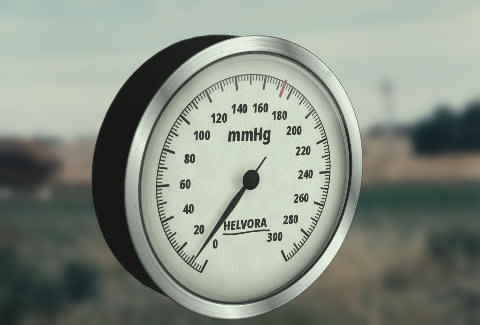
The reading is 10 mmHg
